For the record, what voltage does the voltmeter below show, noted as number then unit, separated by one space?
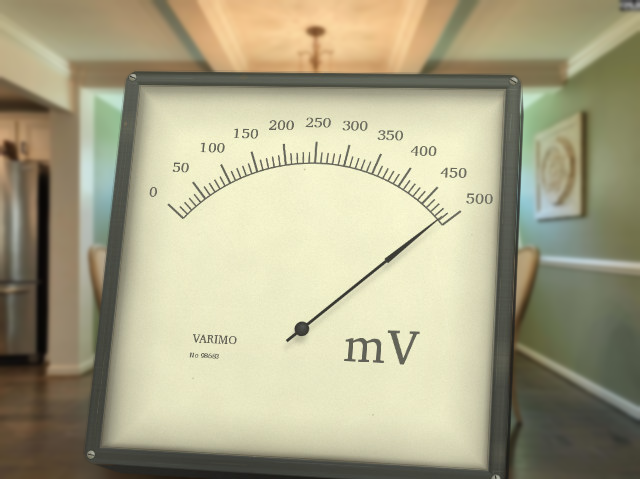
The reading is 490 mV
